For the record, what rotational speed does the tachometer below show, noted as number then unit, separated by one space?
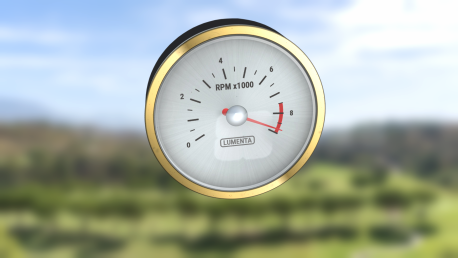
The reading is 8750 rpm
